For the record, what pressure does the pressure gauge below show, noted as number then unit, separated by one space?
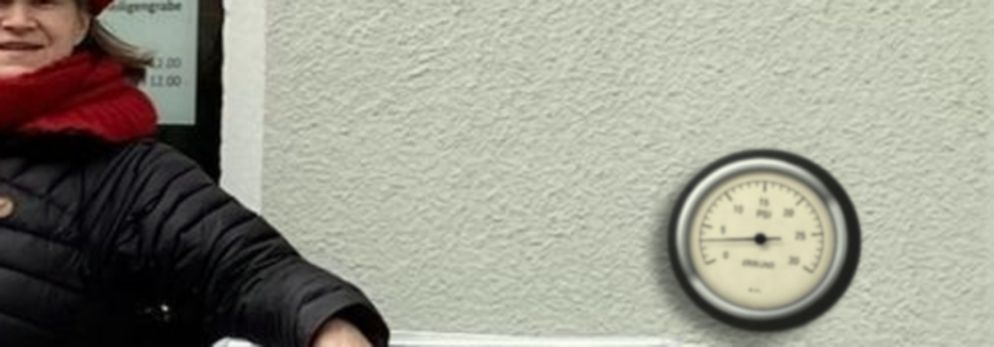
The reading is 3 psi
